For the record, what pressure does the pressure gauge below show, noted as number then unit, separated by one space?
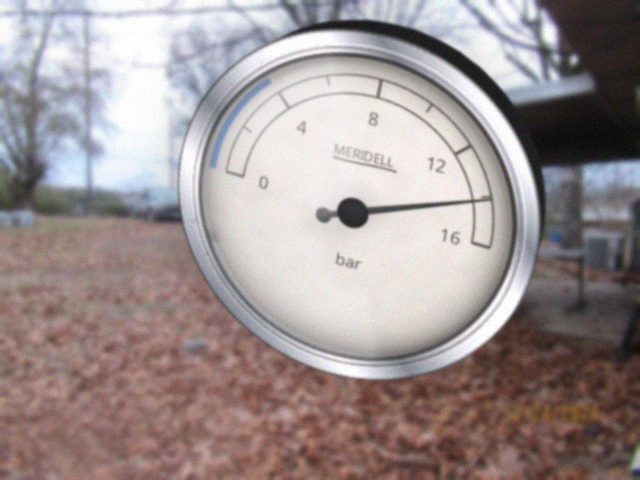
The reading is 14 bar
